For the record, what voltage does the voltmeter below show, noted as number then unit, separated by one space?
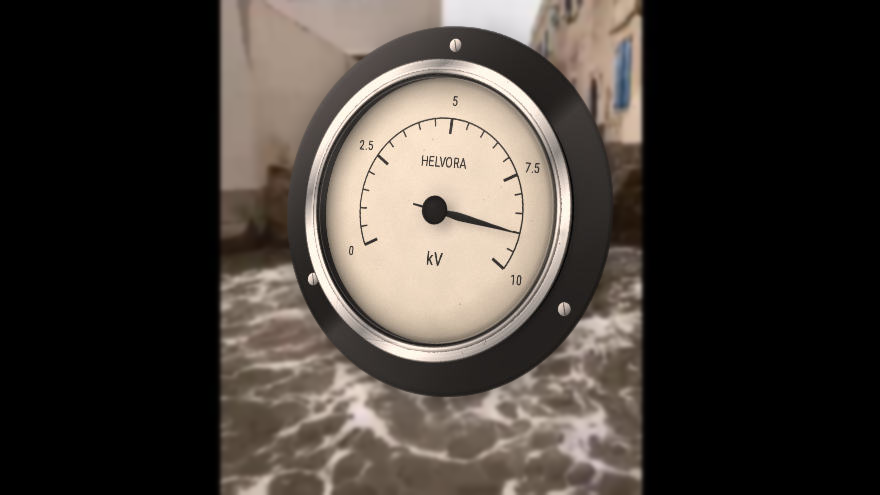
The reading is 9 kV
